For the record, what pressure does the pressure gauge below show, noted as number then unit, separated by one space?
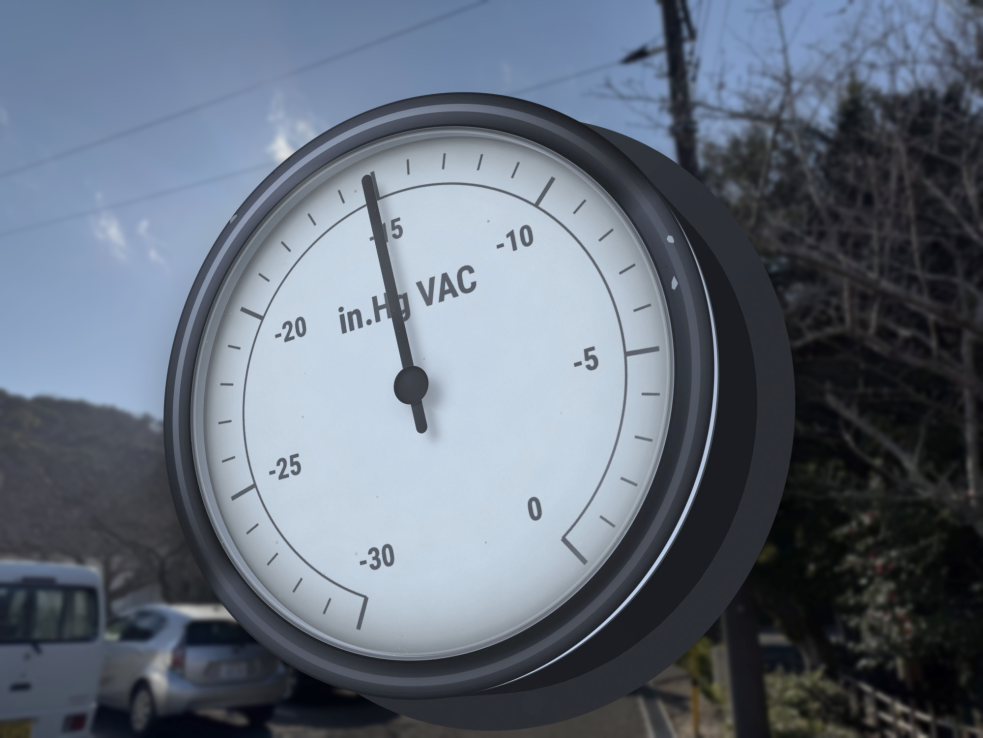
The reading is -15 inHg
